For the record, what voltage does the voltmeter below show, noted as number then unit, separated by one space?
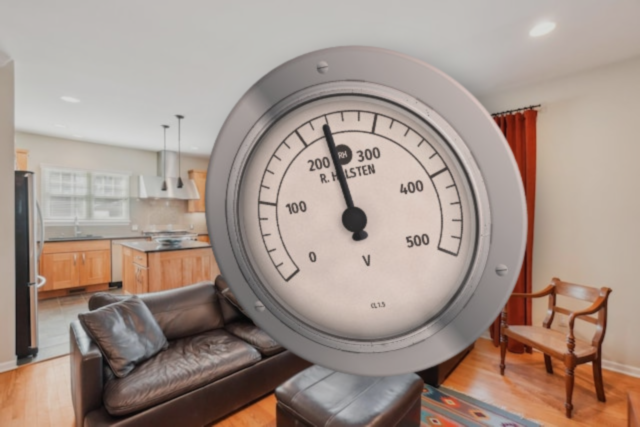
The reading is 240 V
